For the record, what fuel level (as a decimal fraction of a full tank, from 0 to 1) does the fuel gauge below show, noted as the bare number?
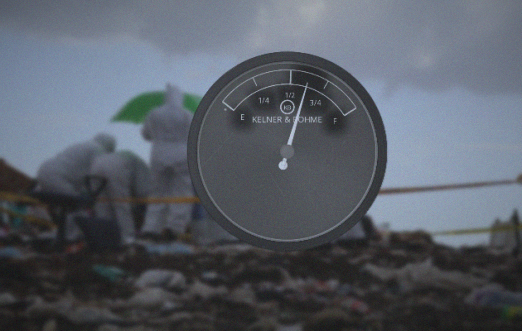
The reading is 0.625
